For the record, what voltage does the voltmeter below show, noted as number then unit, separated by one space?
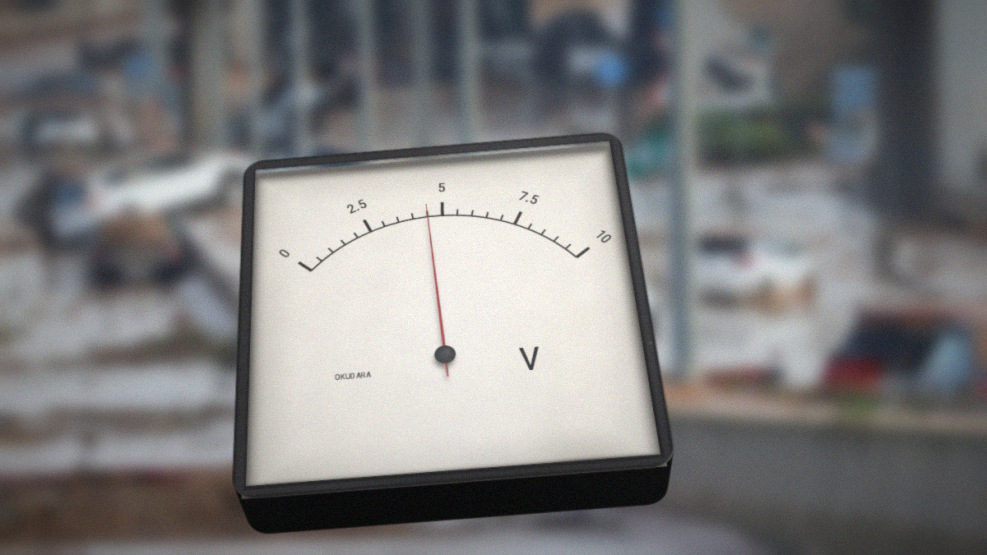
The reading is 4.5 V
